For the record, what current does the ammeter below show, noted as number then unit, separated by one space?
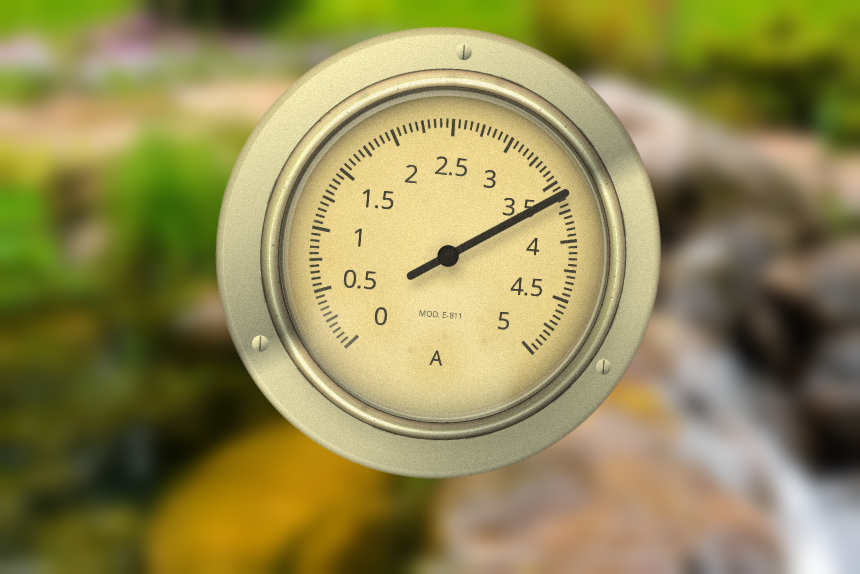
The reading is 3.6 A
